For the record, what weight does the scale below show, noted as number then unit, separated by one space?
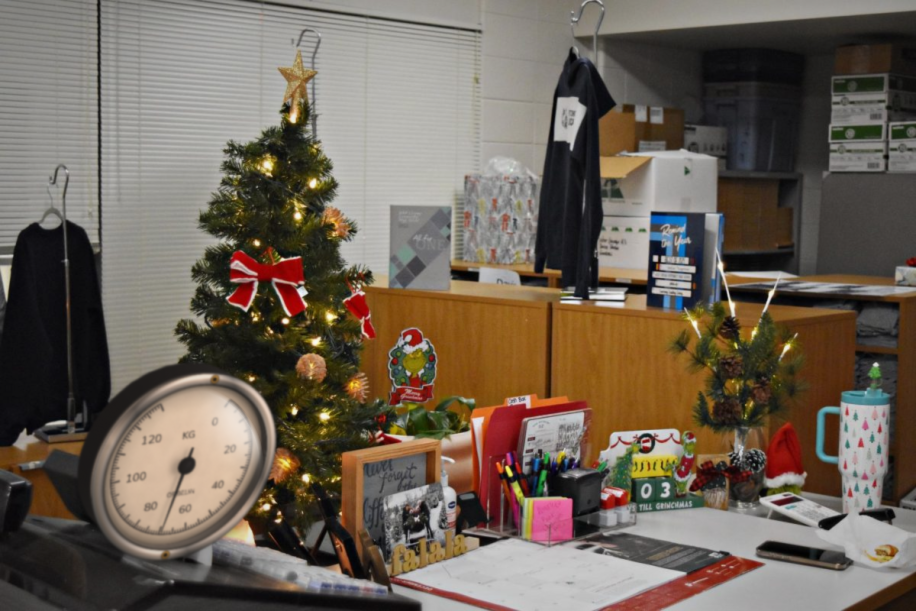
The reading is 70 kg
